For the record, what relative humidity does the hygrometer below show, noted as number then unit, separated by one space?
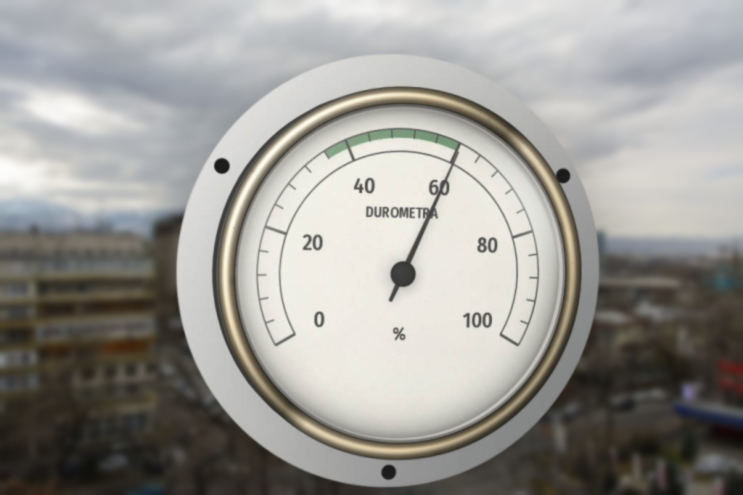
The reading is 60 %
